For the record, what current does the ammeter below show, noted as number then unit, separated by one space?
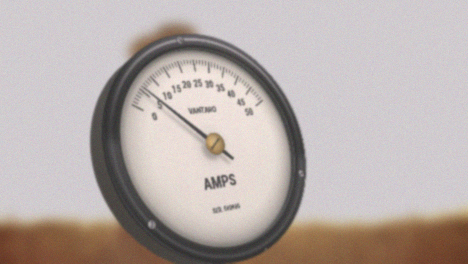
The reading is 5 A
